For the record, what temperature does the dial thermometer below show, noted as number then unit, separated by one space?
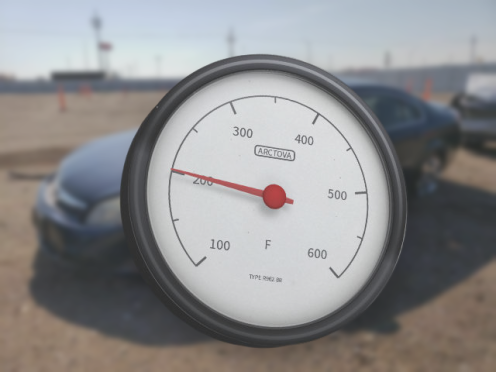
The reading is 200 °F
